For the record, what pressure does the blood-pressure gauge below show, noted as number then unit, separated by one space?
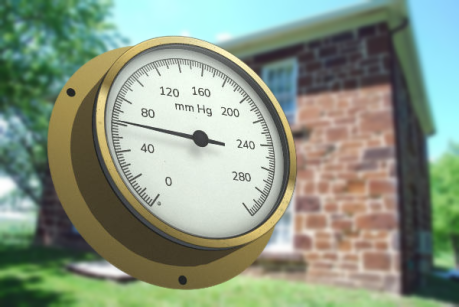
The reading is 60 mmHg
